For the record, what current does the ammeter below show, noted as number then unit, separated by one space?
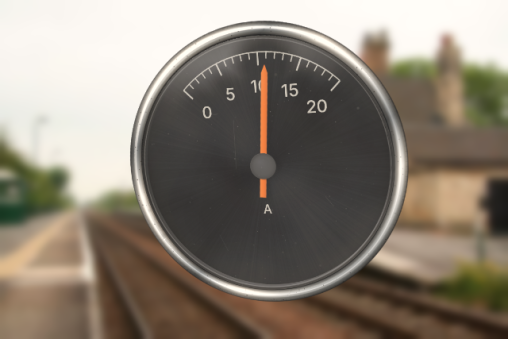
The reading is 11 A
